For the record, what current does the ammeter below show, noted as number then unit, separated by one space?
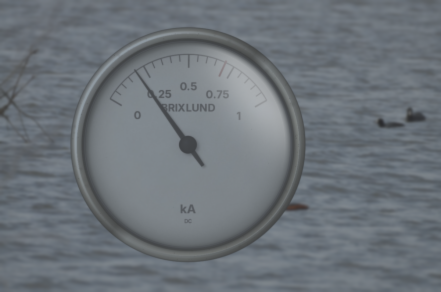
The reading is 0.2 kA
